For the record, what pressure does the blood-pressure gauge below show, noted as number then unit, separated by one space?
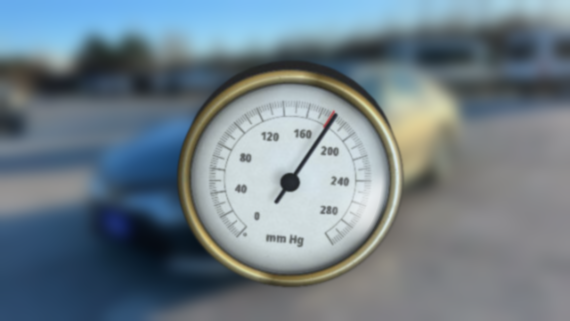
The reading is 180 mmHg
